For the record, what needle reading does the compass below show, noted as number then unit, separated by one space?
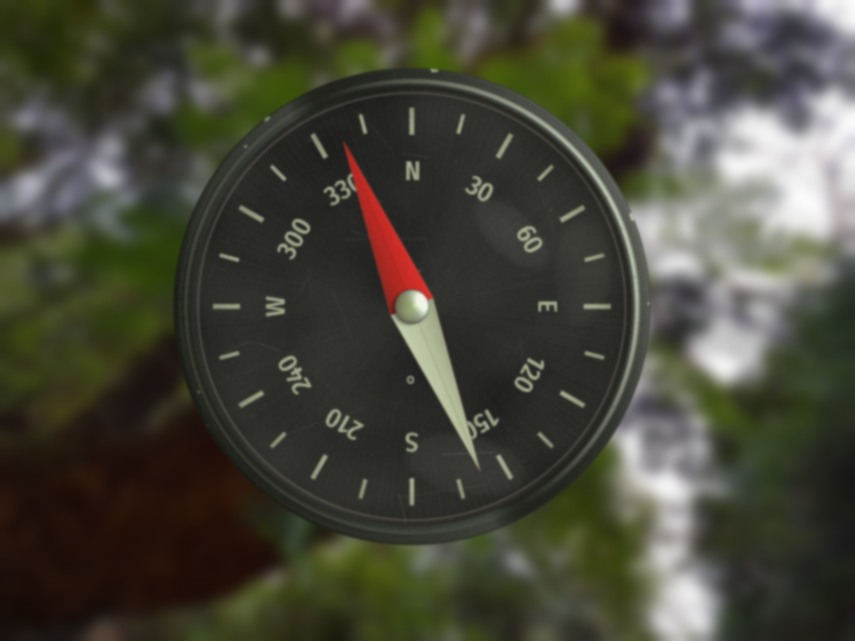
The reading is 337.5 °
